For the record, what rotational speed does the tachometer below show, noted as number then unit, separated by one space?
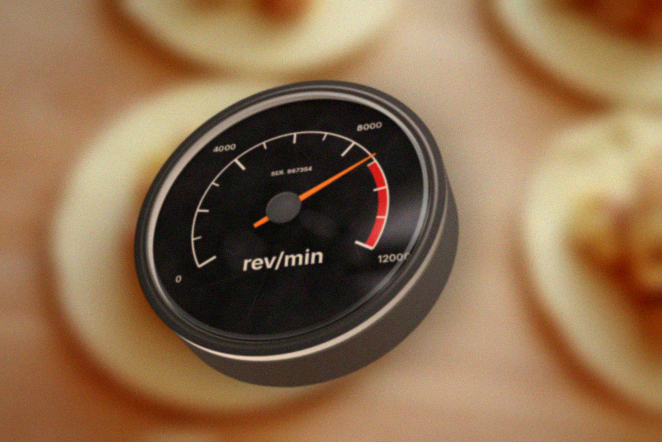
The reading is 9000 rpm
